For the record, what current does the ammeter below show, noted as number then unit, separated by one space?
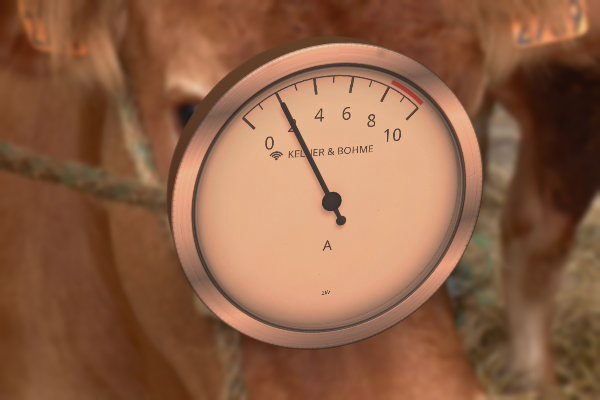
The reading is 2 A
